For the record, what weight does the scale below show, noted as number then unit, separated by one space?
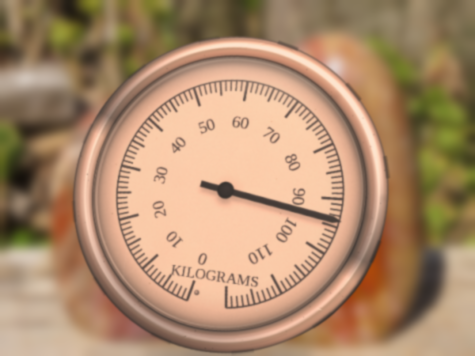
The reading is 94 kg
